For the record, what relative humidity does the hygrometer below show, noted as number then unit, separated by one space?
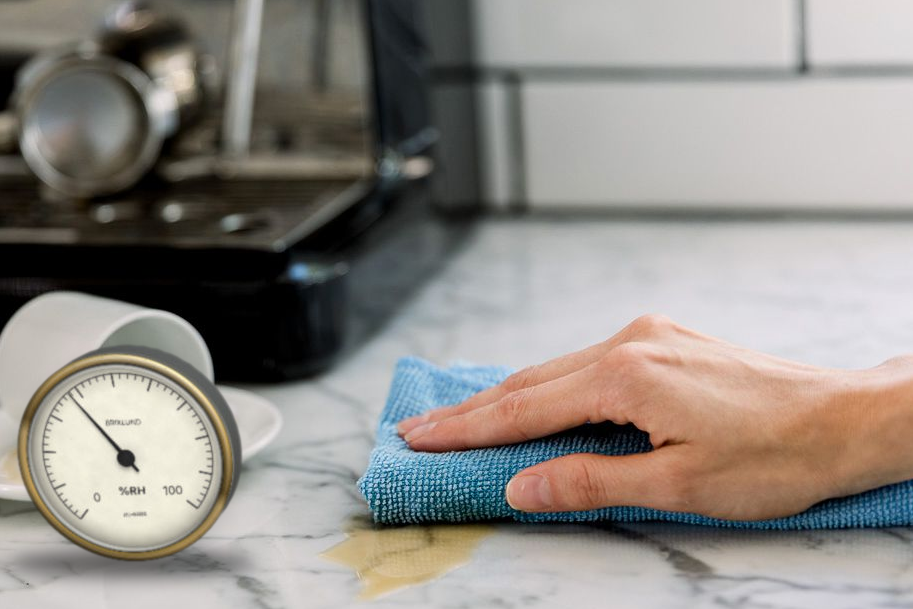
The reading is 38 %
